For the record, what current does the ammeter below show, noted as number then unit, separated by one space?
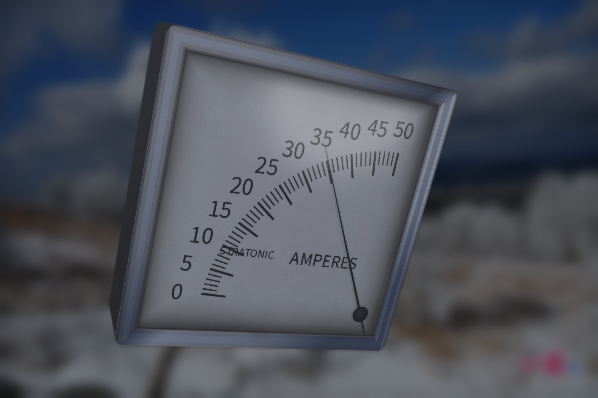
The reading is 35 A
